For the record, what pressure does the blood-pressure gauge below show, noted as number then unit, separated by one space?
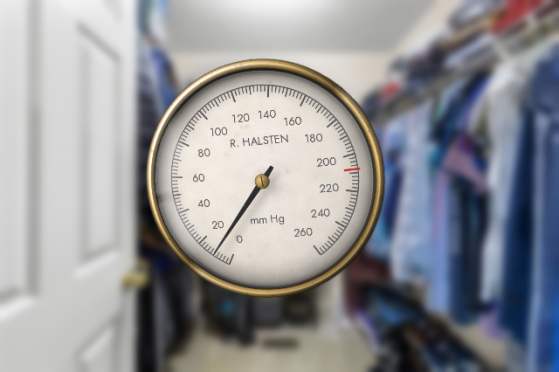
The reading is 10 mmHg
